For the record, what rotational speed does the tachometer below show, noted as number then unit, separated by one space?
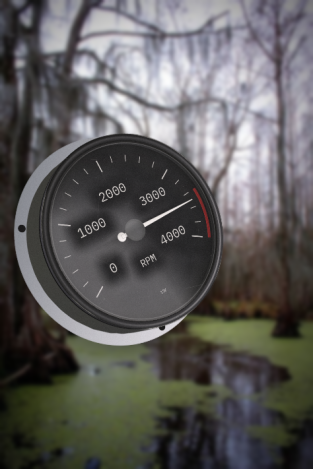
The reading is 3500 rpm
